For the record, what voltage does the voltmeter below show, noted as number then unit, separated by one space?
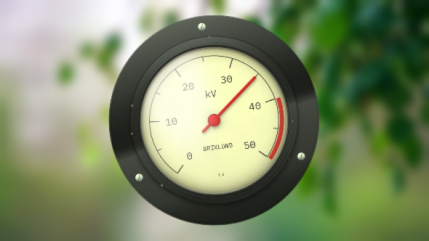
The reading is 35 kV
